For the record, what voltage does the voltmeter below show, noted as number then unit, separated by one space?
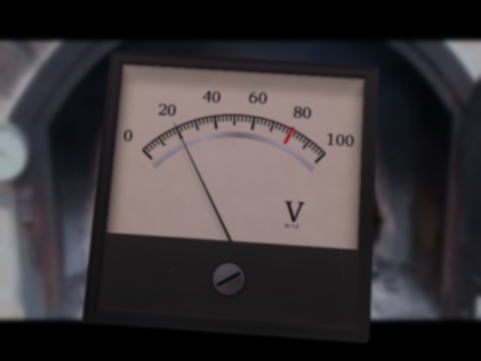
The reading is 20 V
